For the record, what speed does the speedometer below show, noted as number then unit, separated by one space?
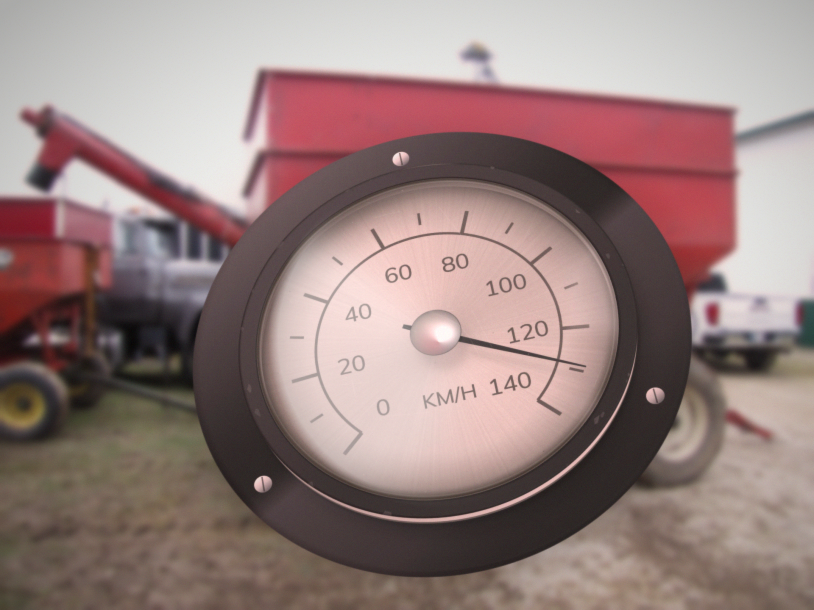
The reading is 130 km/h
